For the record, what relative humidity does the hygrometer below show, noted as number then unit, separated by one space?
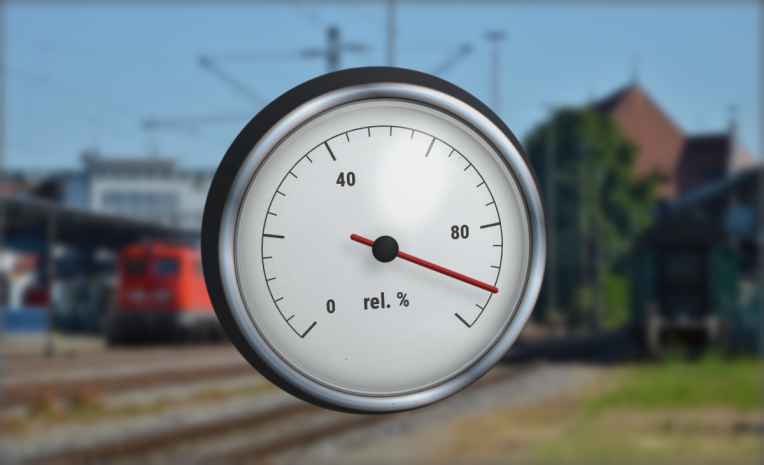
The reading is 92 %
